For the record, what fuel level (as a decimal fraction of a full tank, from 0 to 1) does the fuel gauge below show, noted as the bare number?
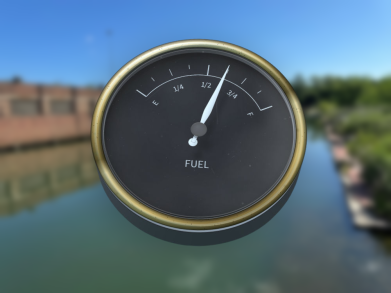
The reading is 0.625
